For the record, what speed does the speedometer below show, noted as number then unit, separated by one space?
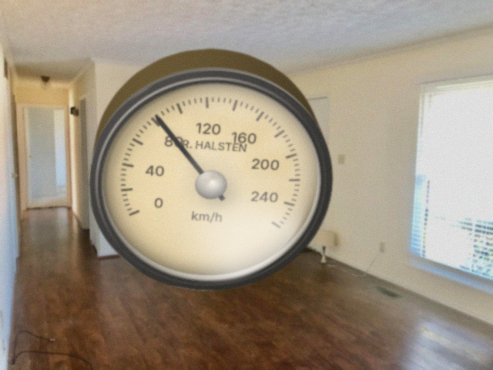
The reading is 84 km/h
